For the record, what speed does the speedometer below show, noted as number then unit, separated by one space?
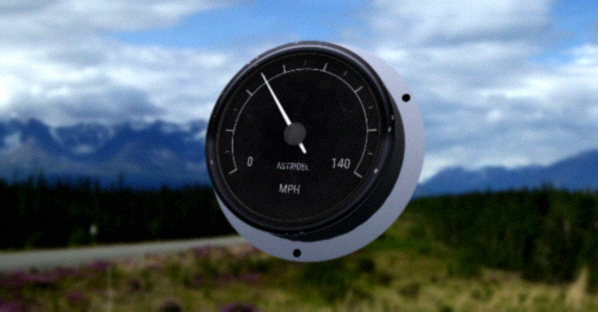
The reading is 50 mph
